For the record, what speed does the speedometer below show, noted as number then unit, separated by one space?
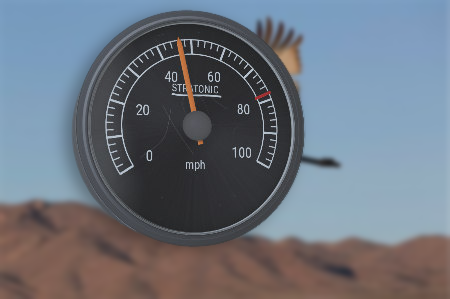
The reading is 46 mph
